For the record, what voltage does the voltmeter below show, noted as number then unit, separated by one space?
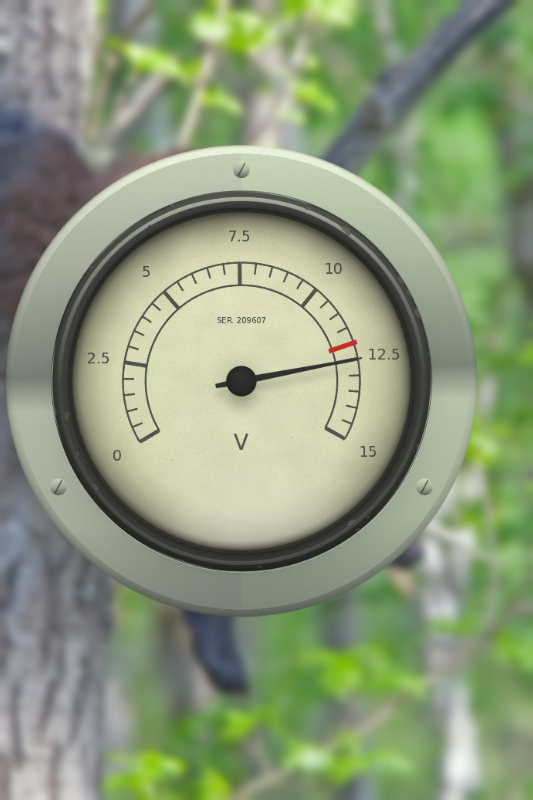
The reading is 12.5 V
